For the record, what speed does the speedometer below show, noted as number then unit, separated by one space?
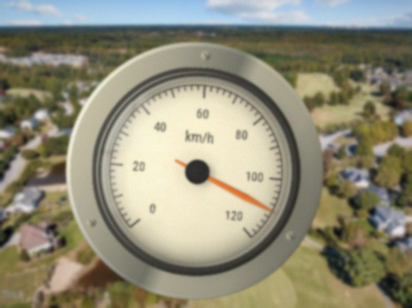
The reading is 110 km/h
